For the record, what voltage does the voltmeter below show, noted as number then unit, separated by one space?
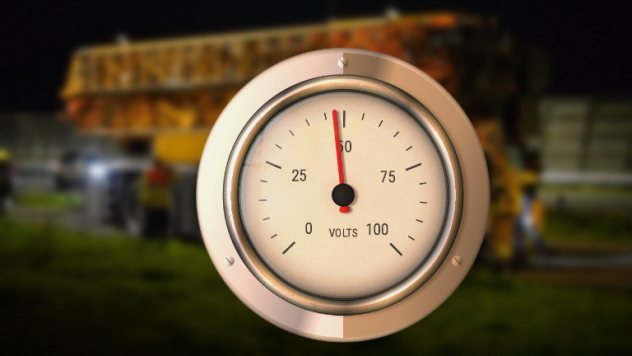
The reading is 47.5 V
